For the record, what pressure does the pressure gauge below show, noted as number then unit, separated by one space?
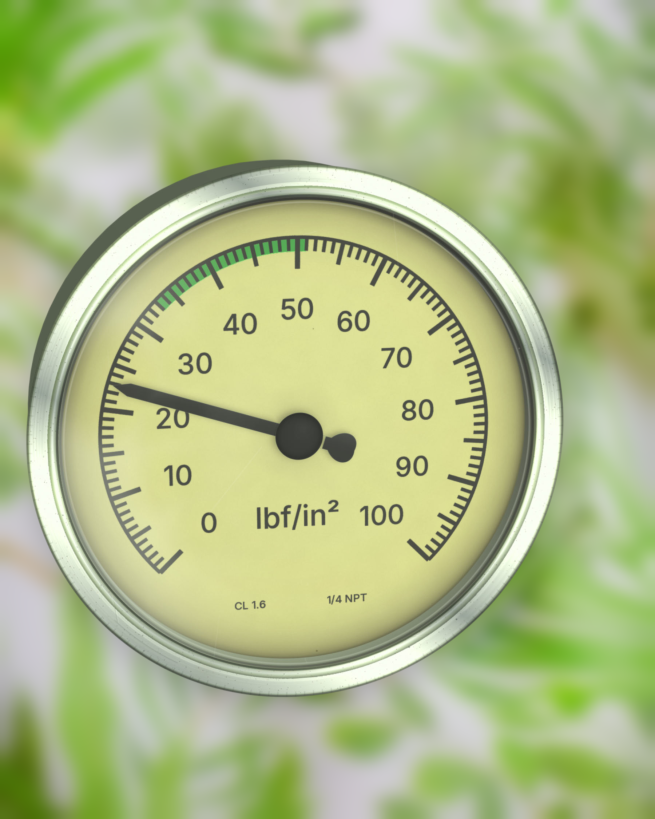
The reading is 23 psi
